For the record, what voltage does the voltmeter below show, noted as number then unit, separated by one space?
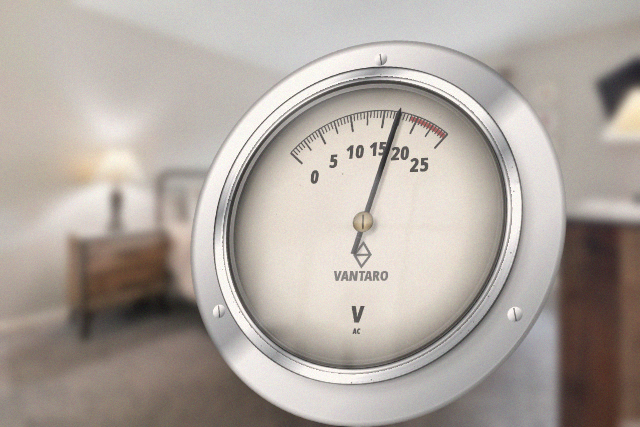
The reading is 17.5 V
